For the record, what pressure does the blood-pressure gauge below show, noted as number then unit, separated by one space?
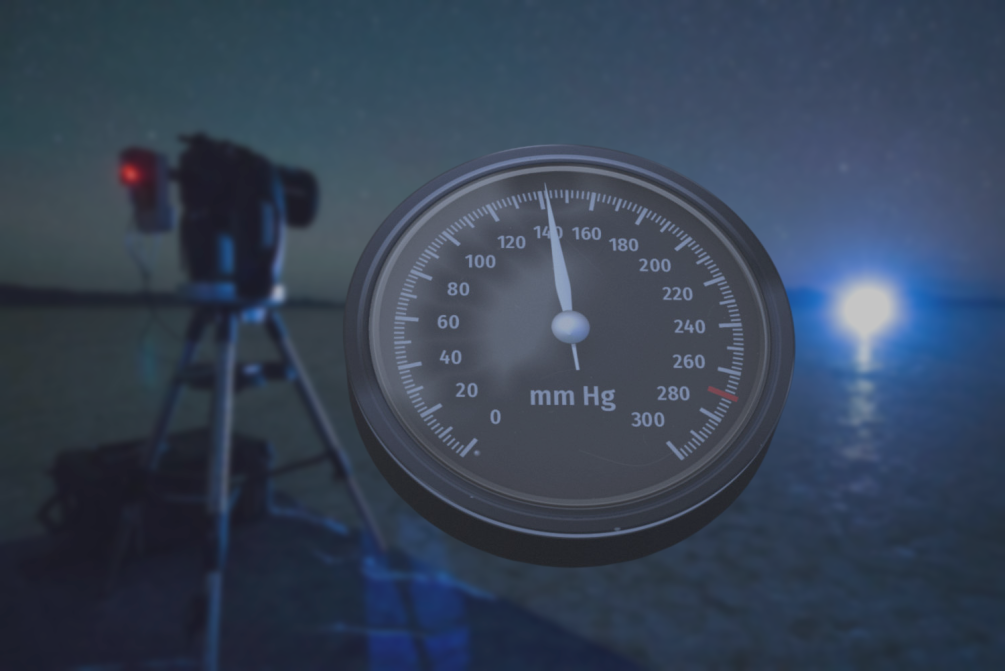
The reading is 142 mmHg
